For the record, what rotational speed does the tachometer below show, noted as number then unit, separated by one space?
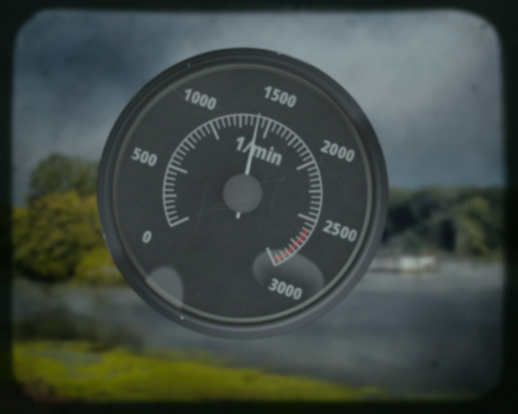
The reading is 1400 rpm
